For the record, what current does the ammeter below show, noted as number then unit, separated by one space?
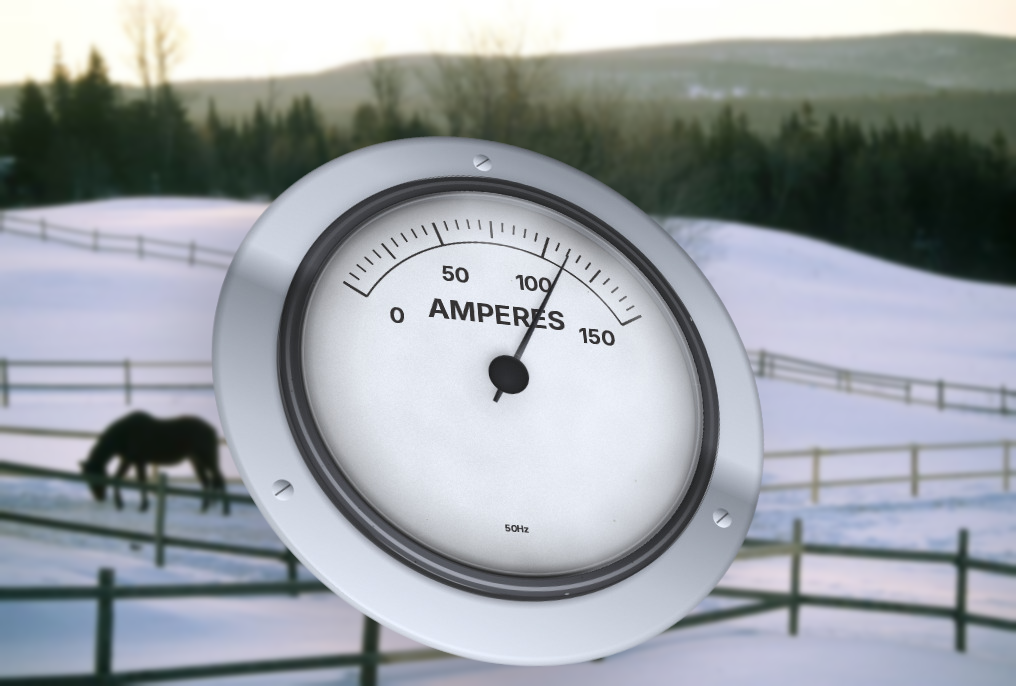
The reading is 110 A
